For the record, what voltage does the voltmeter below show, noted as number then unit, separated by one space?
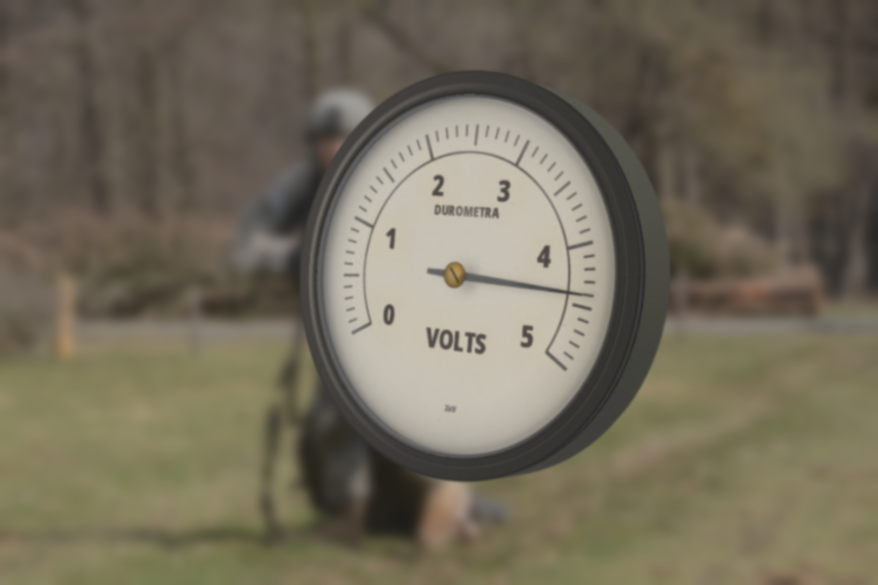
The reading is 4.4 V
